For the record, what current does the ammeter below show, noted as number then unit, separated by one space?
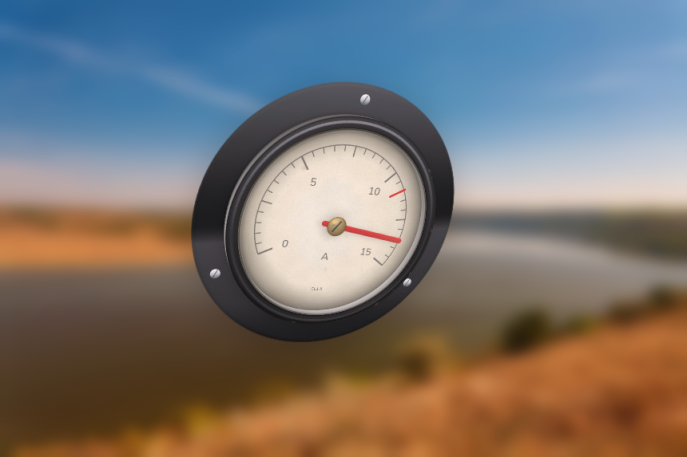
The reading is 13.5 A
